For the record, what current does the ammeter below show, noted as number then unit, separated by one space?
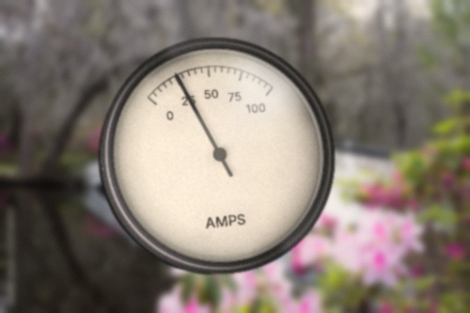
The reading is 25 A
